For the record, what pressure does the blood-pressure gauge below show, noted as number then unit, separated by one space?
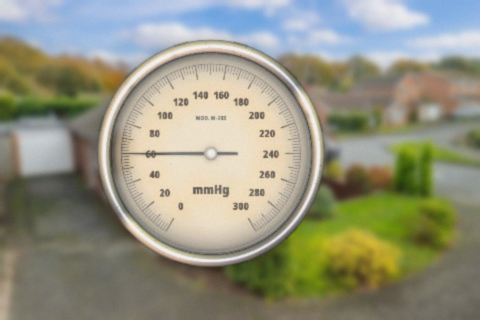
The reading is 60 mmHg
